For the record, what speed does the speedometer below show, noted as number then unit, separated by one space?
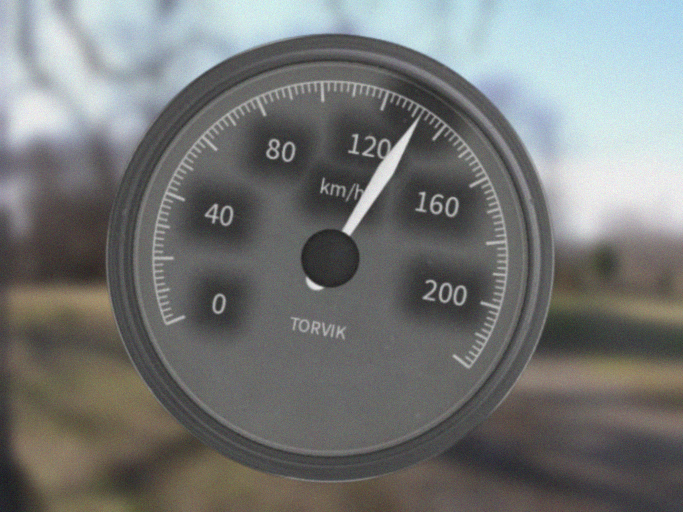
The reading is 132 km/h
